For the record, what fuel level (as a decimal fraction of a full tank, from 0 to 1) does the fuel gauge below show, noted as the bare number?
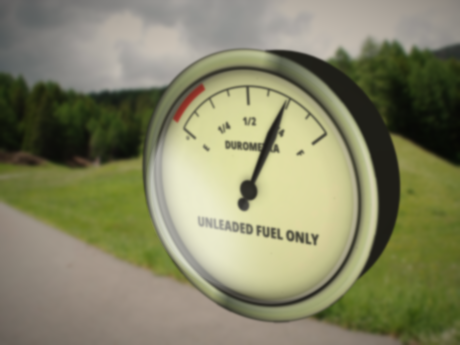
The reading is 0.75
